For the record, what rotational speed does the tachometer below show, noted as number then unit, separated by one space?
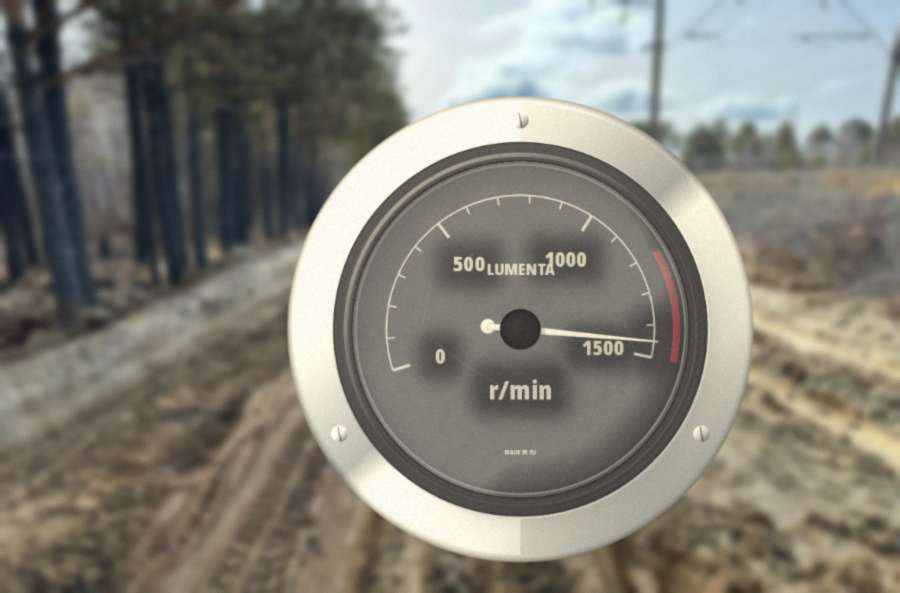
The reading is 1450 rpm
